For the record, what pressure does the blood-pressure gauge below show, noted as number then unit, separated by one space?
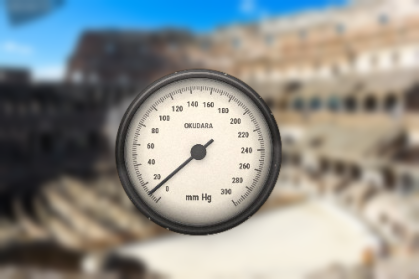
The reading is 10 mmHg
